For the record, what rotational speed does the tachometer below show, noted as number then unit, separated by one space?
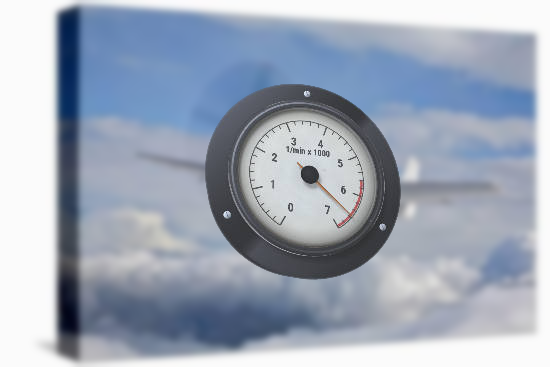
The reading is 6600 rpm
